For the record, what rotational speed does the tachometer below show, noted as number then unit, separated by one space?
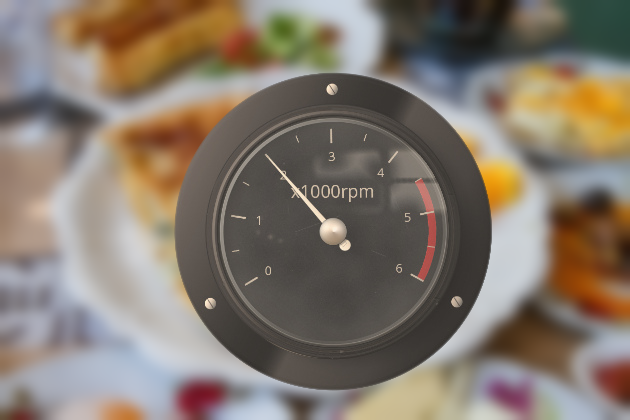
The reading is 2000 rpm
